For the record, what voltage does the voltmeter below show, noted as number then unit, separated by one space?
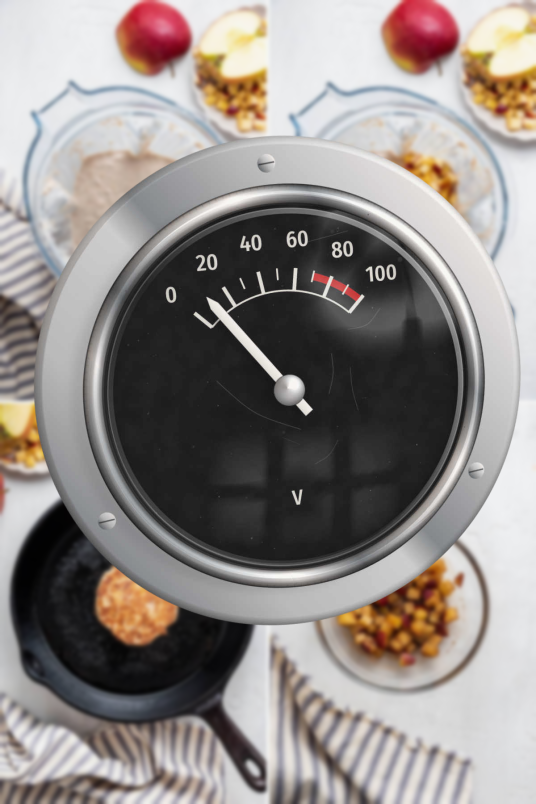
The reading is 10 V
